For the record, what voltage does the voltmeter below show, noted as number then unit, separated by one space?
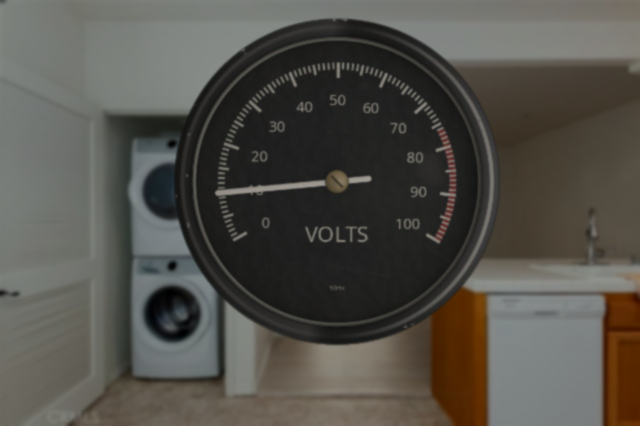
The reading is 10 V
